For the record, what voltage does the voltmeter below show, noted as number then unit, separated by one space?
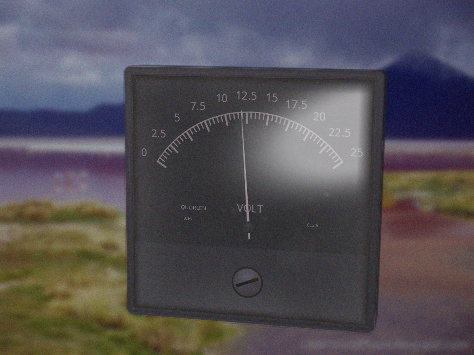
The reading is 12 V
